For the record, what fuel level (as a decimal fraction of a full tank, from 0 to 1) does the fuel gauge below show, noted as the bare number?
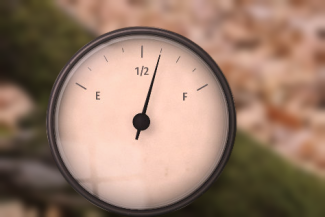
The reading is 0.625
